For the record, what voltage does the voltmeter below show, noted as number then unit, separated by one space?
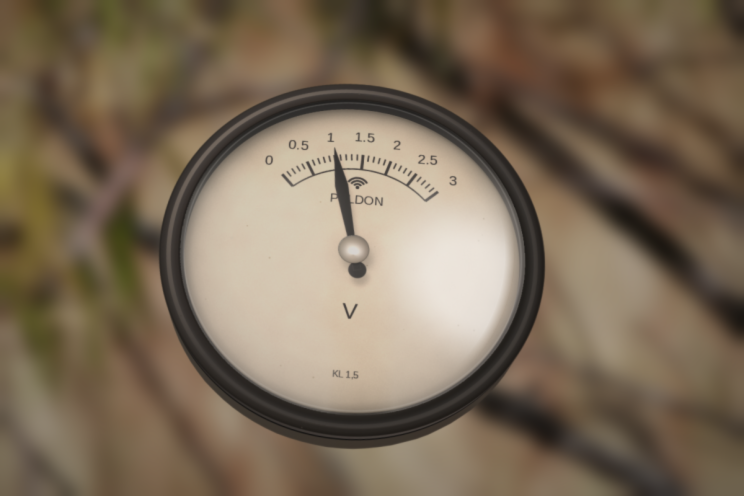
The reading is 1 V
